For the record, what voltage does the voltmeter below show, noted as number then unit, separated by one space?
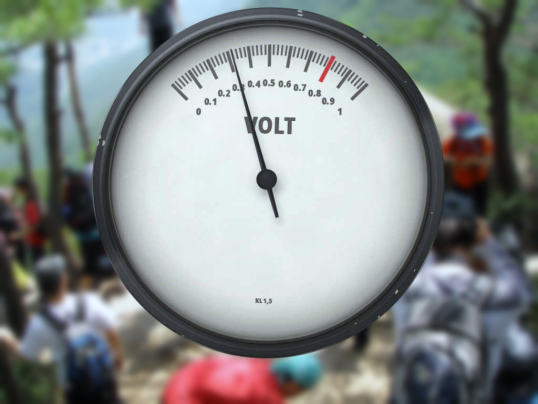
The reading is 0.32 V
